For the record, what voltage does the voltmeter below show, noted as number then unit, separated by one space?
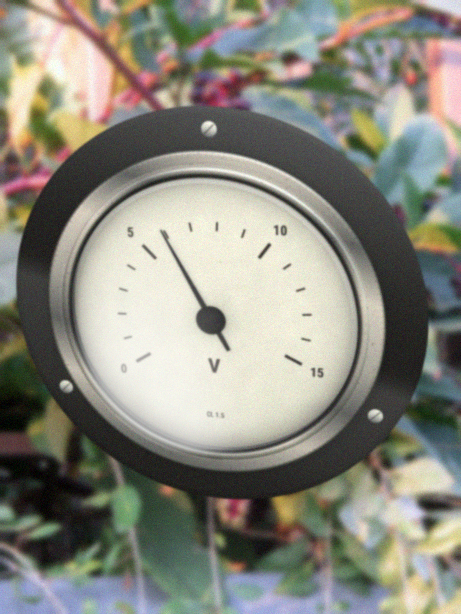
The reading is 6 V
